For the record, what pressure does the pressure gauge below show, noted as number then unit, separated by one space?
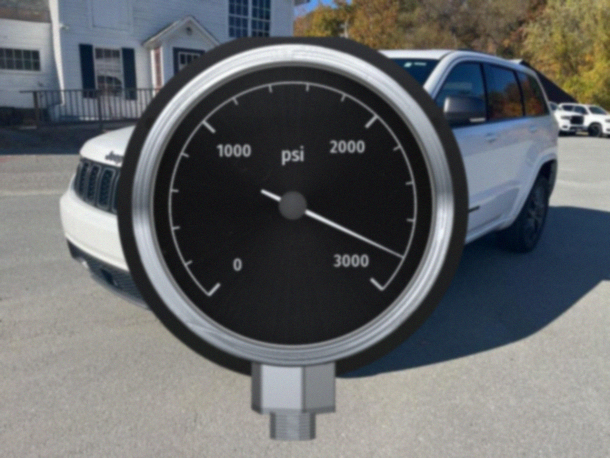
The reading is 2800 psi
